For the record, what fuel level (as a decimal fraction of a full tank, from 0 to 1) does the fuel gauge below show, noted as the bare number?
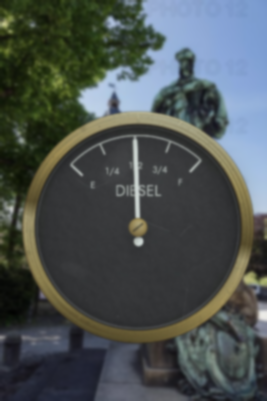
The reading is 0.5
